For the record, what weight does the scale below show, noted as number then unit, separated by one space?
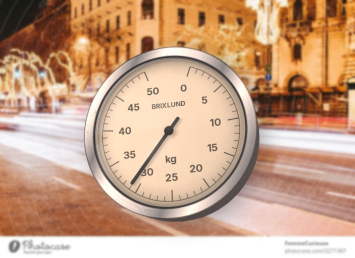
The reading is 31 kg
